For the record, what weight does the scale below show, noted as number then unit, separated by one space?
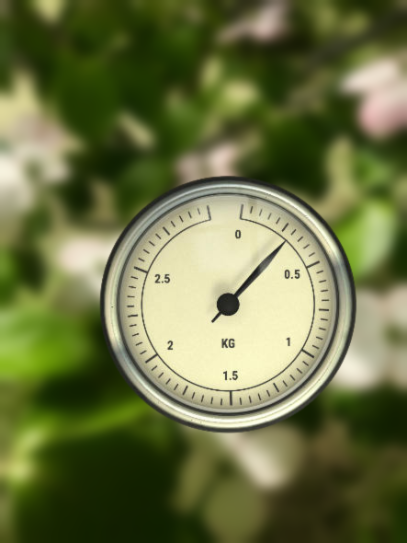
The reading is 0.3 kg
